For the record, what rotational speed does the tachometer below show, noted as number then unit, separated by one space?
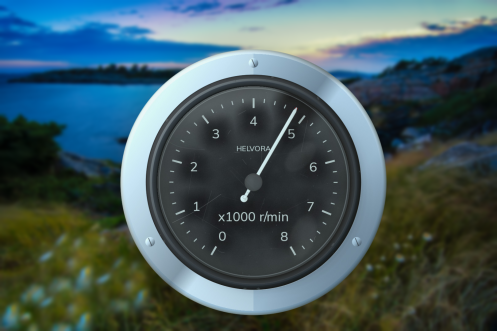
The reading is 4800 rpm
